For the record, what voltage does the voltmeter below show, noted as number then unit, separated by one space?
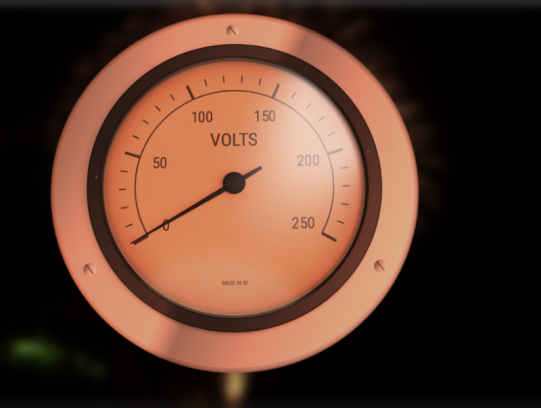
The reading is 0 V
